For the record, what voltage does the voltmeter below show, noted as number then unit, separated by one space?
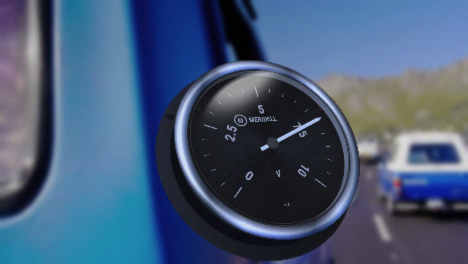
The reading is 7.5 V
